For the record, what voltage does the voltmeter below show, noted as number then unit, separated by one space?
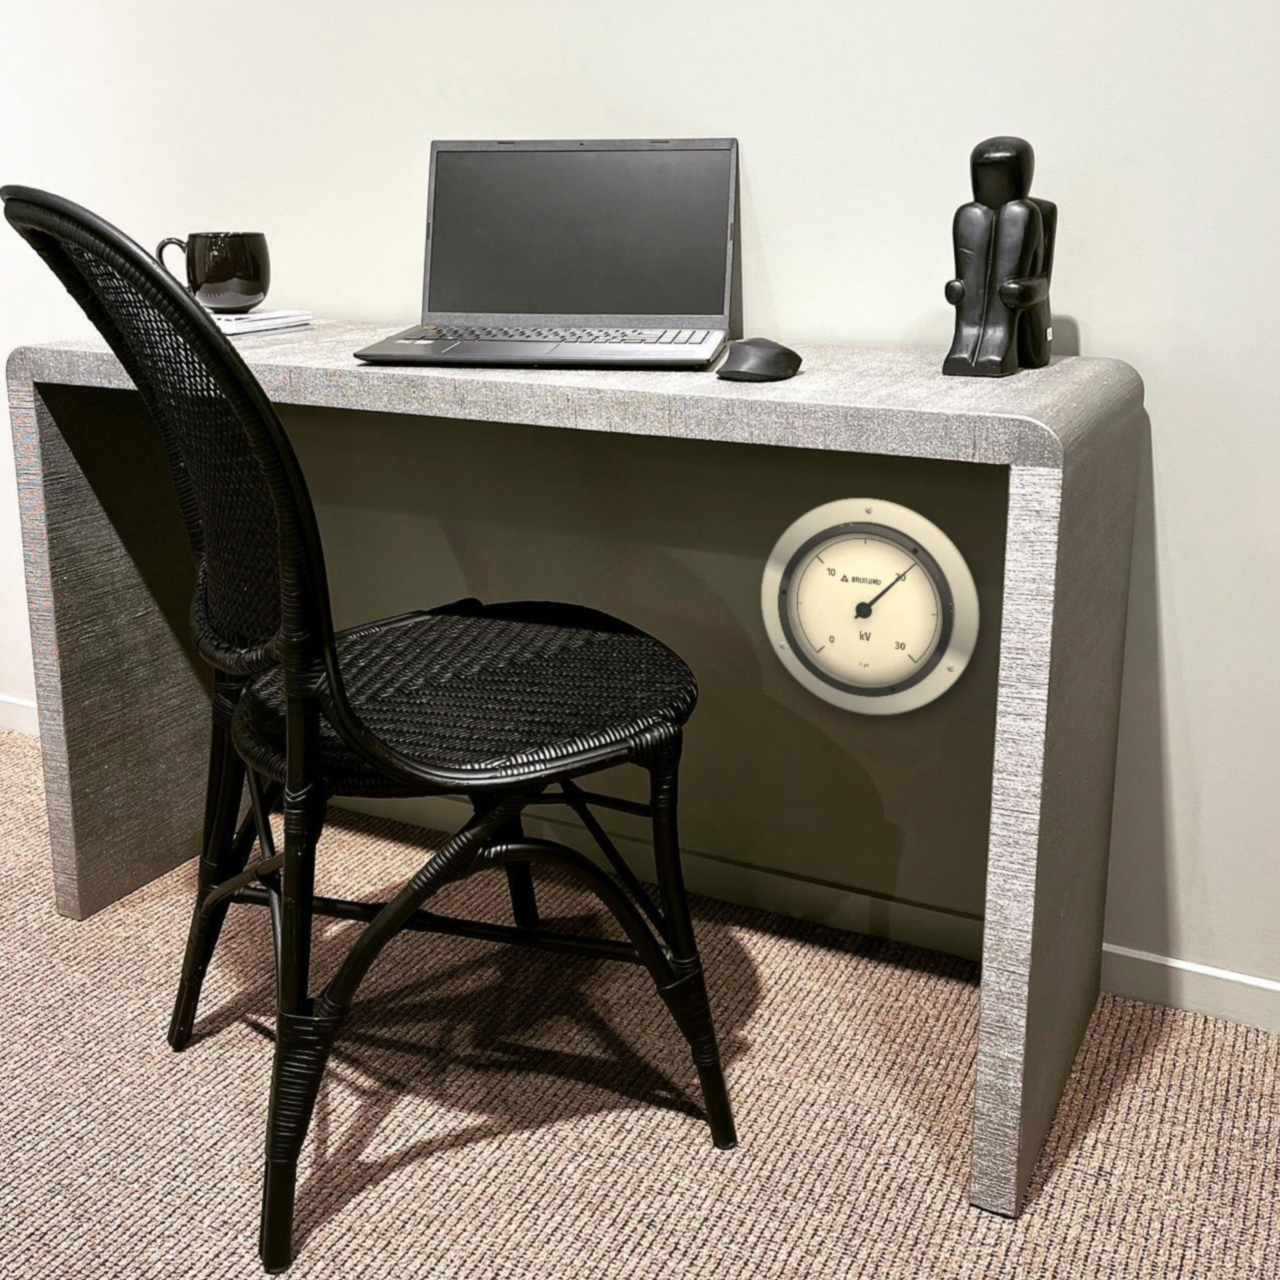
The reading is 20 kV
